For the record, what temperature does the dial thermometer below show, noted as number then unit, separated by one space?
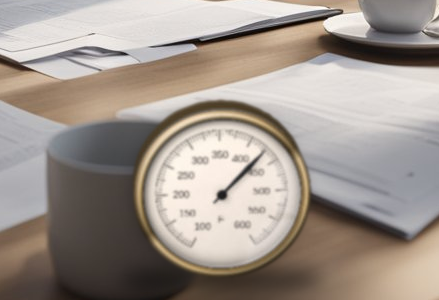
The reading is 425 °F
